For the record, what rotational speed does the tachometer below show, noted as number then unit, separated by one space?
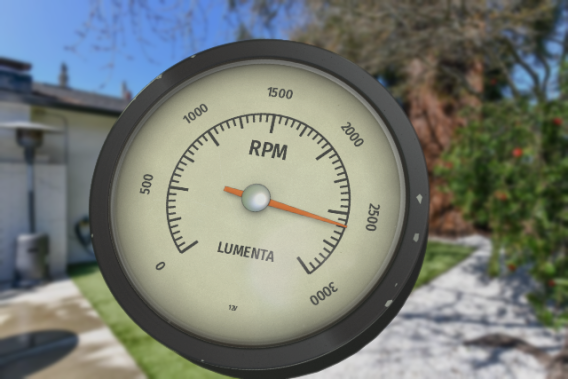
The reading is 2600 rpm
